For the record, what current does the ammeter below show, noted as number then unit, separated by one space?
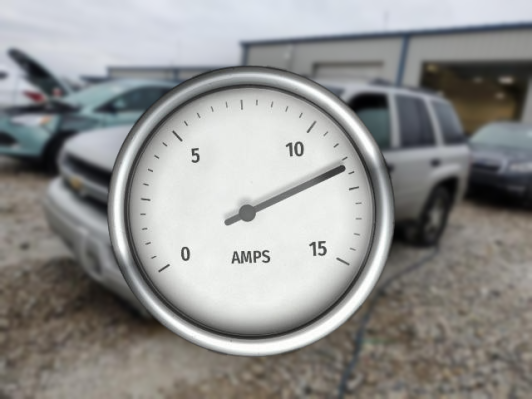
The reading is 11.75 A
